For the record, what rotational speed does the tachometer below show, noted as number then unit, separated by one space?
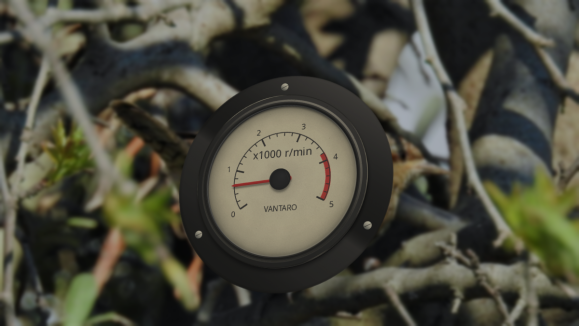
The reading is 600 rpm
